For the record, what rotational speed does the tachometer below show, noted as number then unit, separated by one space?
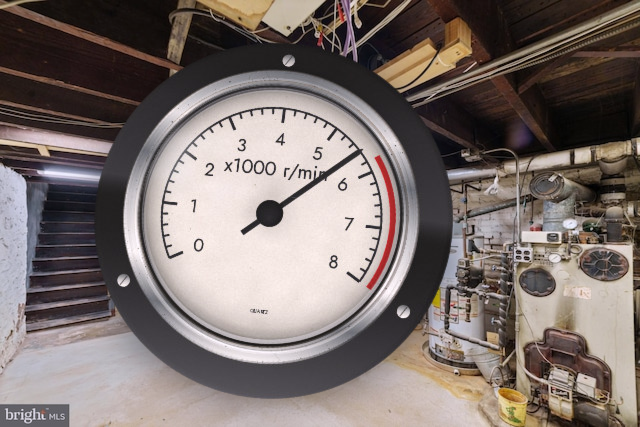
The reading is 5600 rpm
